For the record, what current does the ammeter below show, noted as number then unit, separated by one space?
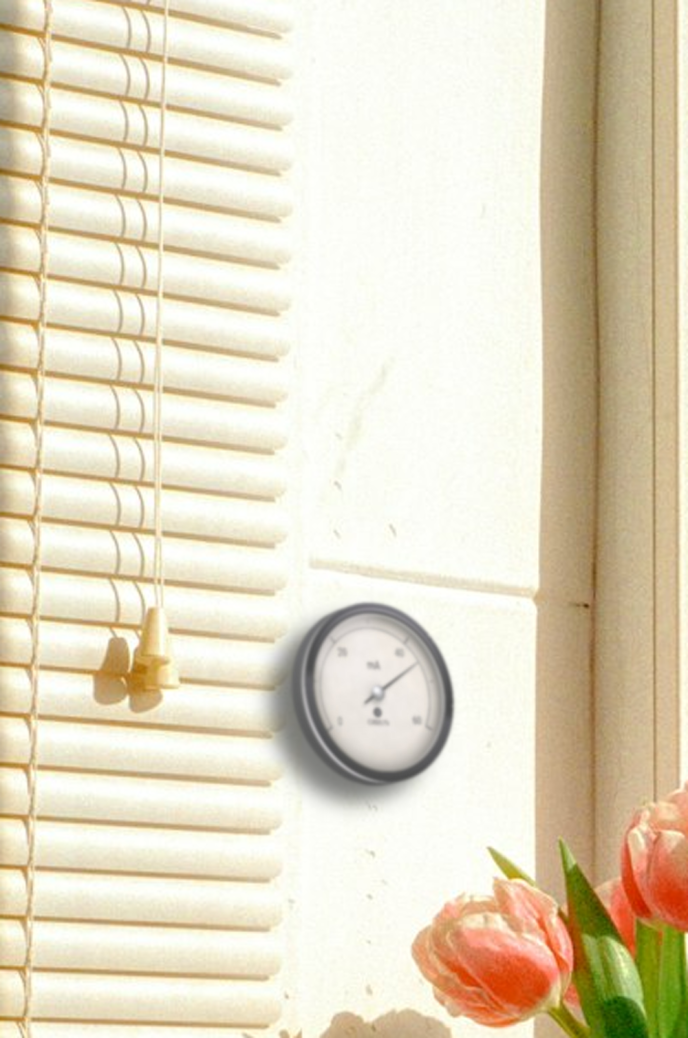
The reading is 45 mA
